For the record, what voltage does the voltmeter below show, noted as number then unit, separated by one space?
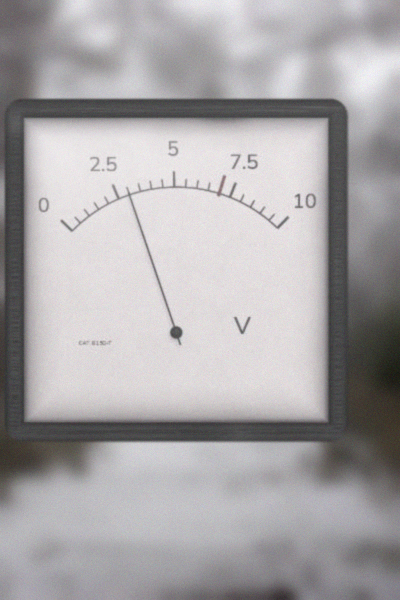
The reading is 3 V
